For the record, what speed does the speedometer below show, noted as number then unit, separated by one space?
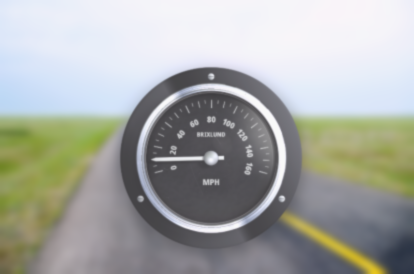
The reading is 10 mph
